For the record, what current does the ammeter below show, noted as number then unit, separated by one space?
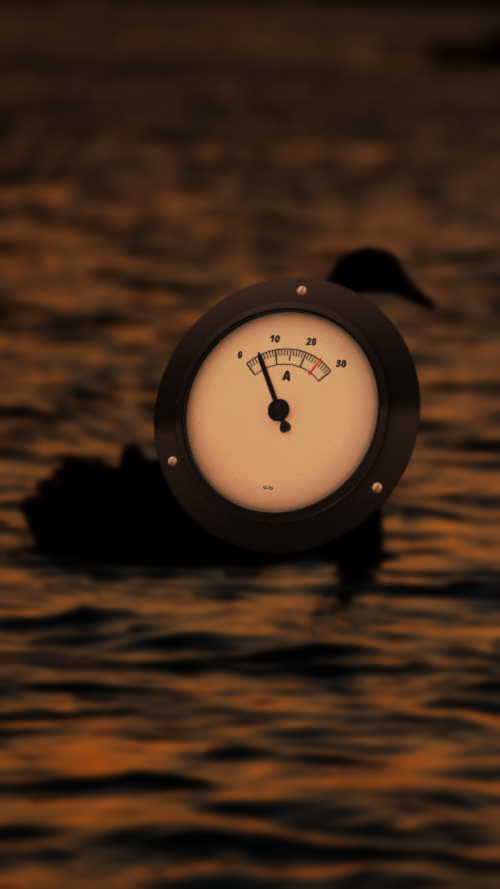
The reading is 5 A
